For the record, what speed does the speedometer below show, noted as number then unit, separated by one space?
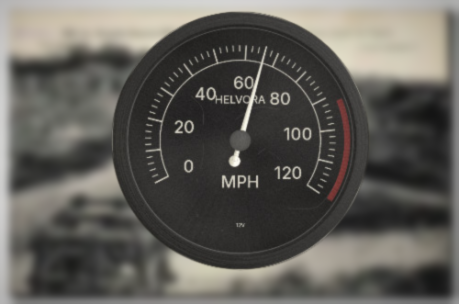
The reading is 66 mph
